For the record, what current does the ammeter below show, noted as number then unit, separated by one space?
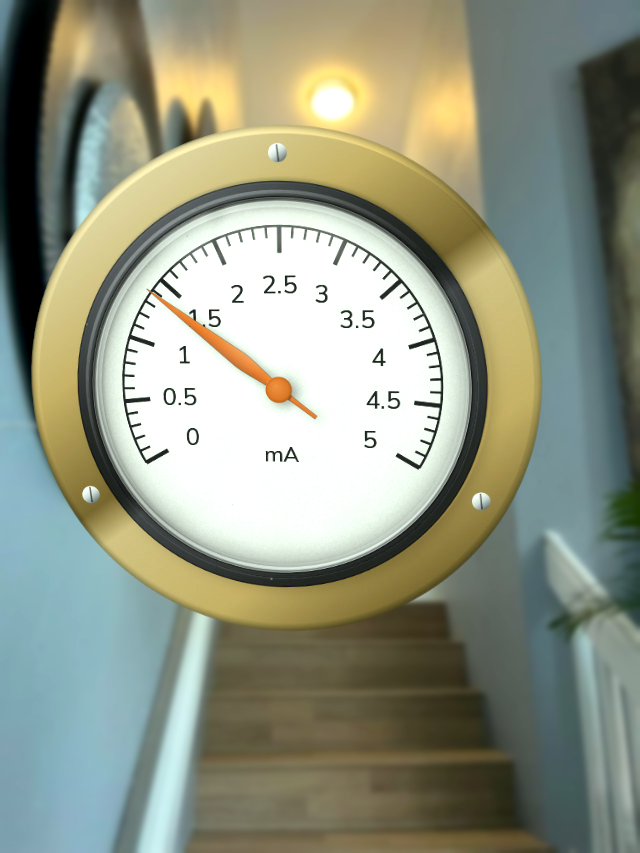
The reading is 1.4 mA
